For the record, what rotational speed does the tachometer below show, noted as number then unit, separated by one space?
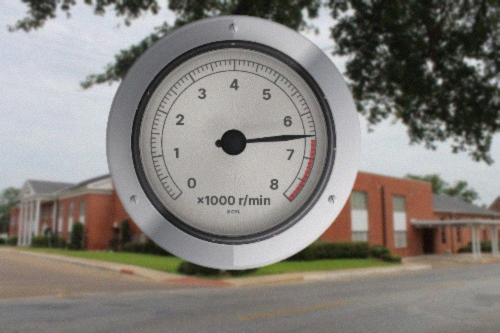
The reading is 6500 rpm
